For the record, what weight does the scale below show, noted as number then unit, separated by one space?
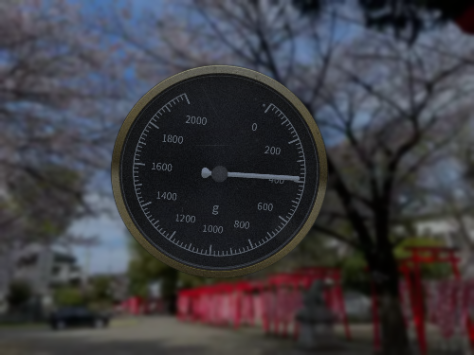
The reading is 380 g
